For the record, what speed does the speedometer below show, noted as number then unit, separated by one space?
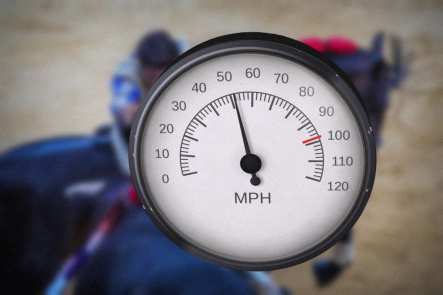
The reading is 52 mph
